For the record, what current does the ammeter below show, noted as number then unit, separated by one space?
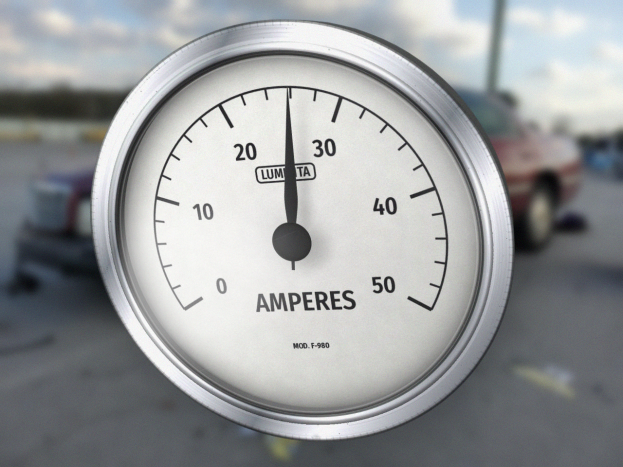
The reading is 26 A
